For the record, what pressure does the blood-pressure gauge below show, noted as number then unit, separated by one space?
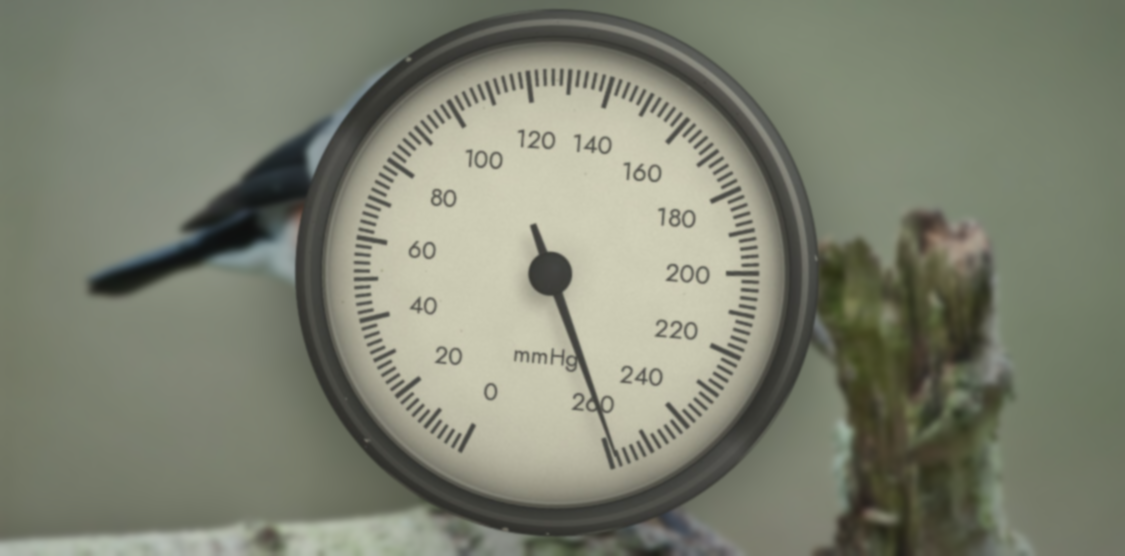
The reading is 258 mmHg
